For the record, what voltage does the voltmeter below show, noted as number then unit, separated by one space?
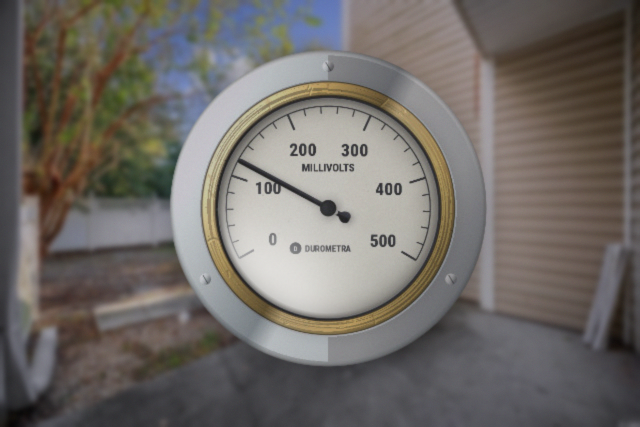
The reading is 120 mV
